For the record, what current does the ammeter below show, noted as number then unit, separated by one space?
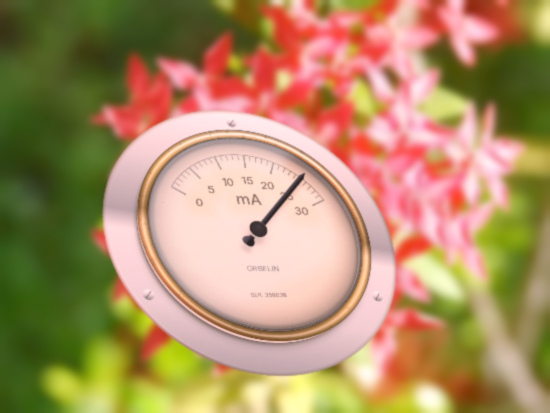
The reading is 25 mA
